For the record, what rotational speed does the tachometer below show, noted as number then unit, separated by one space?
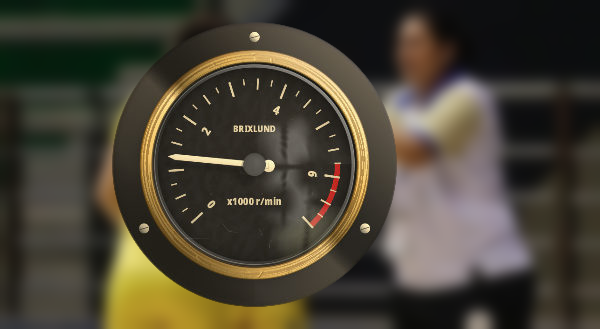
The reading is 1250 rpm
